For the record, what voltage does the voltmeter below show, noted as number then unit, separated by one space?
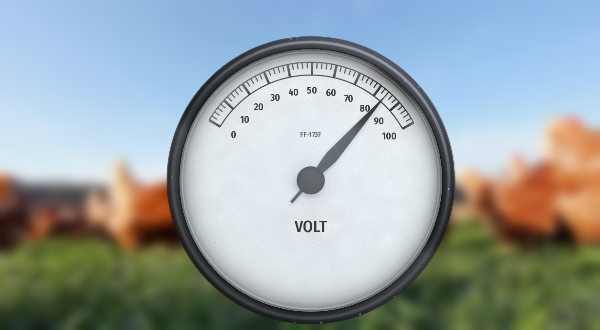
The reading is 84 V
